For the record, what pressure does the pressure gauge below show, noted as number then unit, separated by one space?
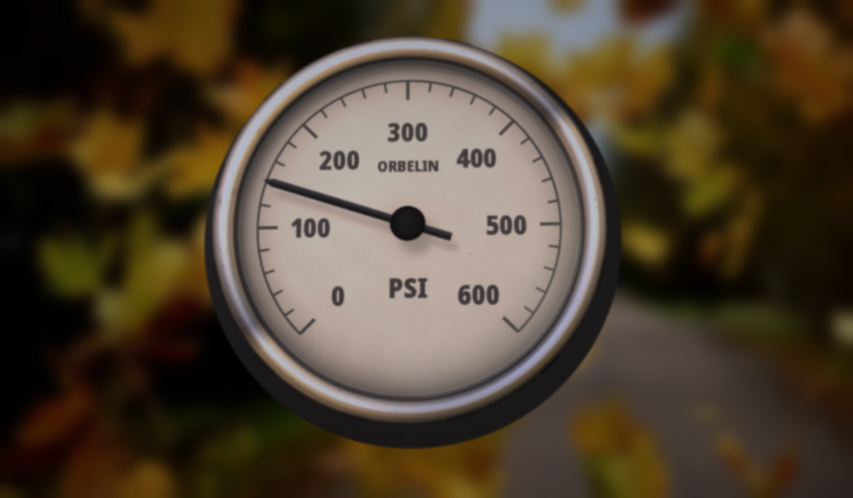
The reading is 140 psi
